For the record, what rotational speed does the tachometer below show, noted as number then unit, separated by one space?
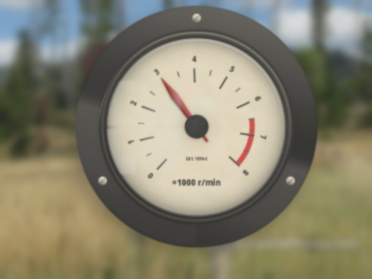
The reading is 3000 rpm
